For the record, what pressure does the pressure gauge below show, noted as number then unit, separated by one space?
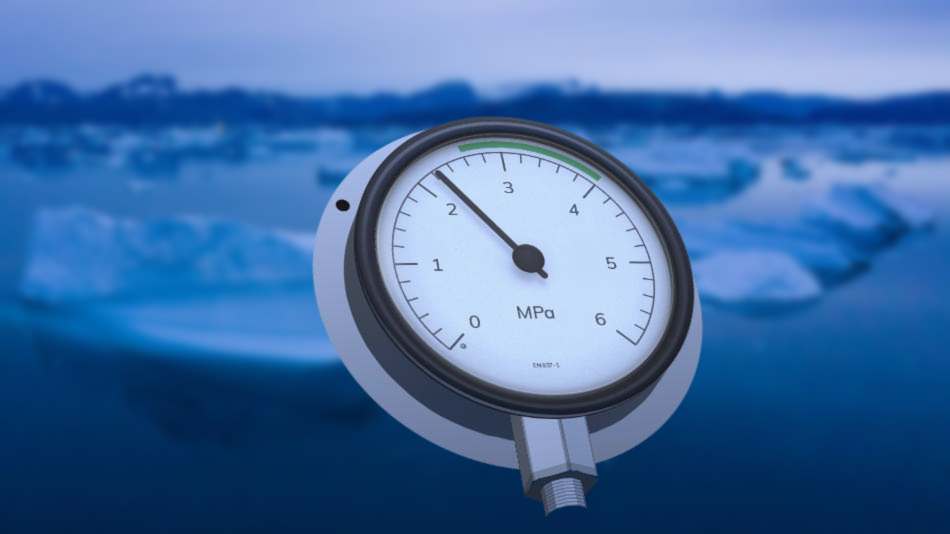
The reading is 2.2 MPa
